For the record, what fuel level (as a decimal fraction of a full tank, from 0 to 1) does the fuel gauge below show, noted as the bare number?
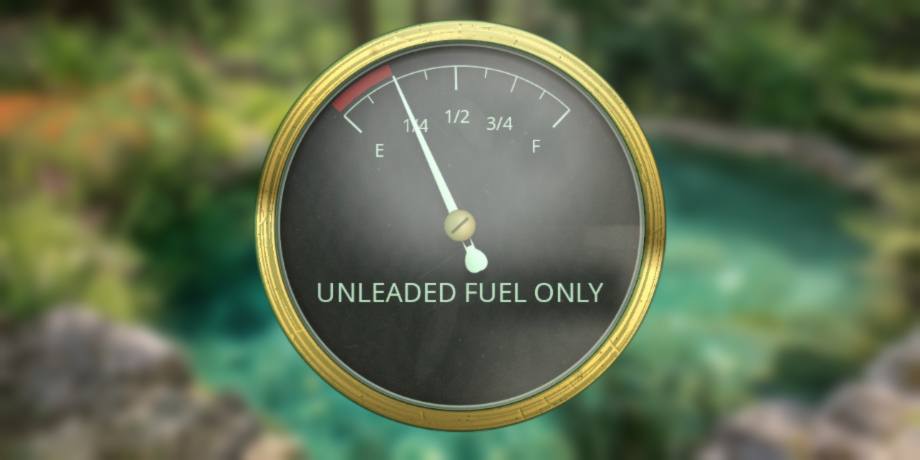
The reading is 0.25
